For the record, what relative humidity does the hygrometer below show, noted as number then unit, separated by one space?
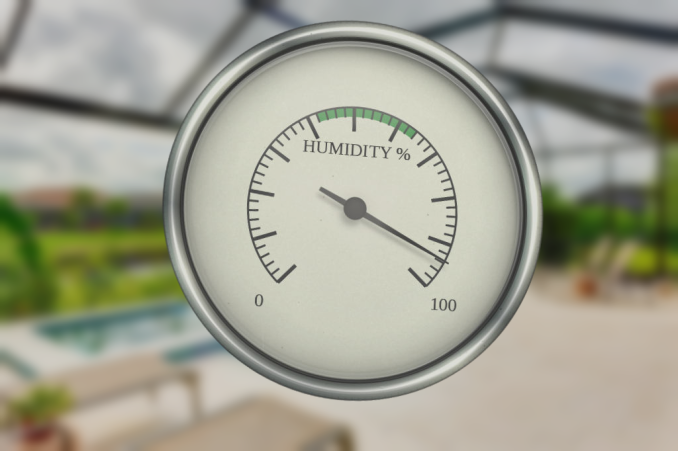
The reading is 94 %
